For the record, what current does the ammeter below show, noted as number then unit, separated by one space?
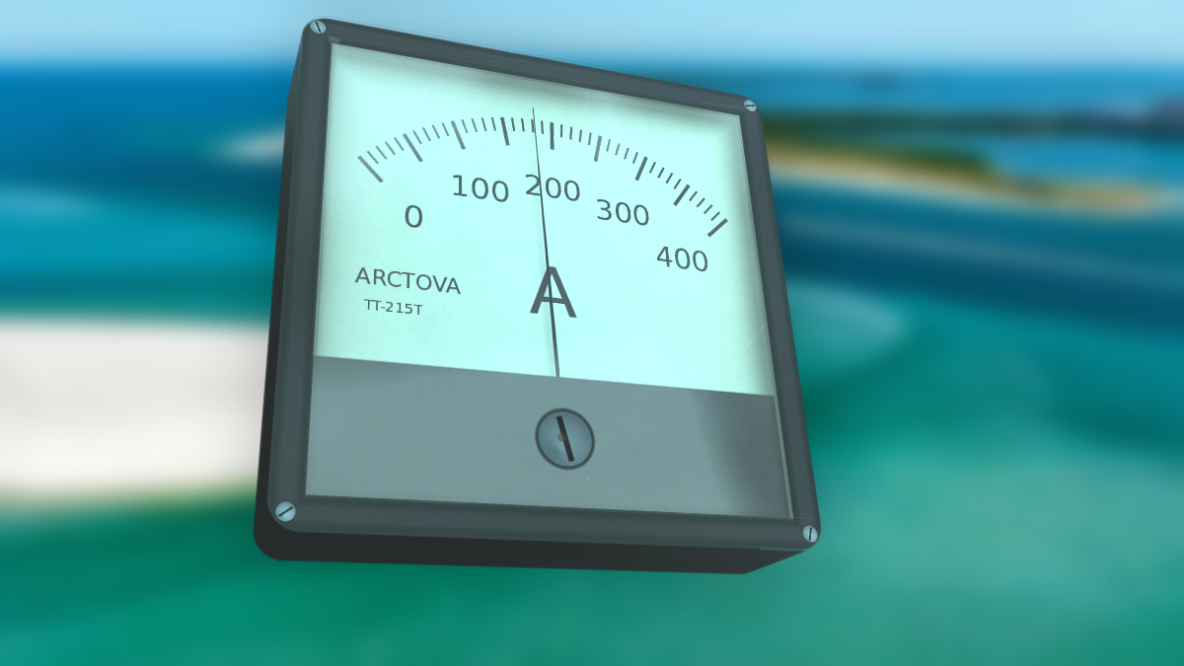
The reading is 180 A
